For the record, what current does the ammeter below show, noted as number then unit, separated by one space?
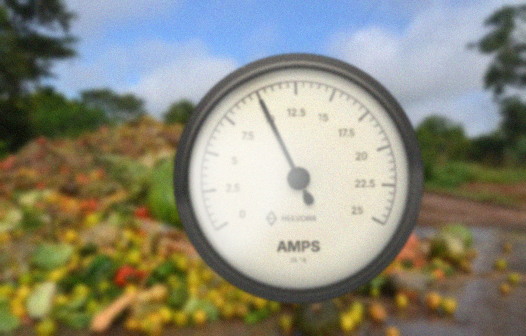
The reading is 10 A
